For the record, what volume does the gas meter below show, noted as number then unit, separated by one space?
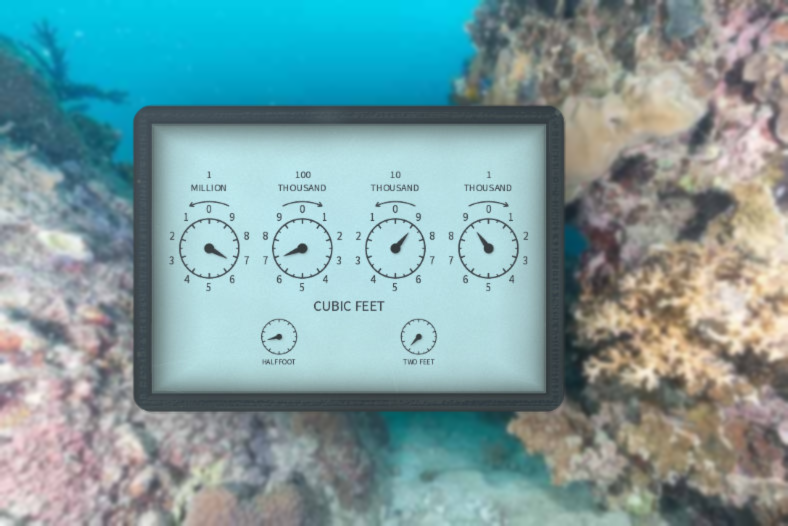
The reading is 668900 ft³
